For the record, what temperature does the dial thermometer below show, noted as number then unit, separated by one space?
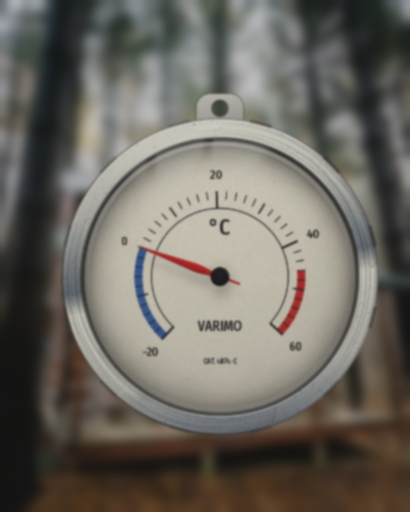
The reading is 0 °C
